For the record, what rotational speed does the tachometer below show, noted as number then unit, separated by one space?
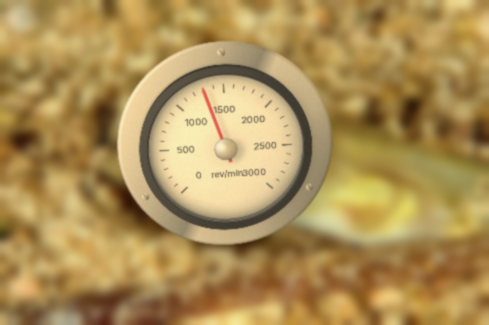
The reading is 1300 rpm
